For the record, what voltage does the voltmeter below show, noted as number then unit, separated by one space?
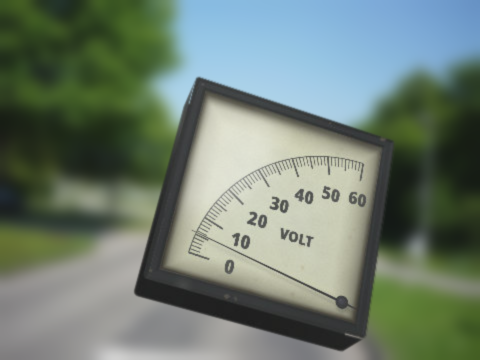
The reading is 5 V
